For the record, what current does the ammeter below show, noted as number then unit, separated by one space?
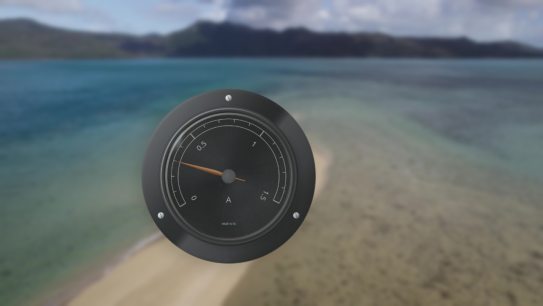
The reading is 0.3 A
